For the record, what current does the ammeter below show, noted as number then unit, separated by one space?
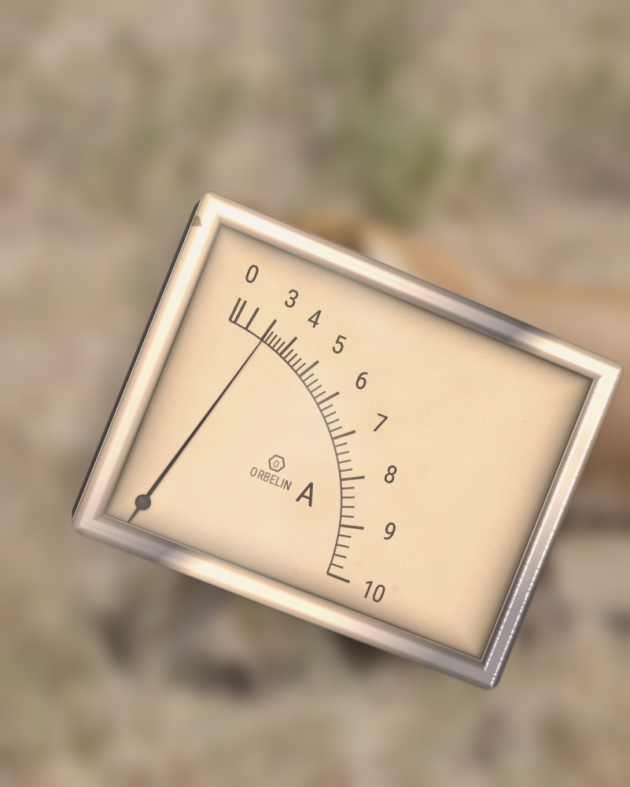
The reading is 3 A
